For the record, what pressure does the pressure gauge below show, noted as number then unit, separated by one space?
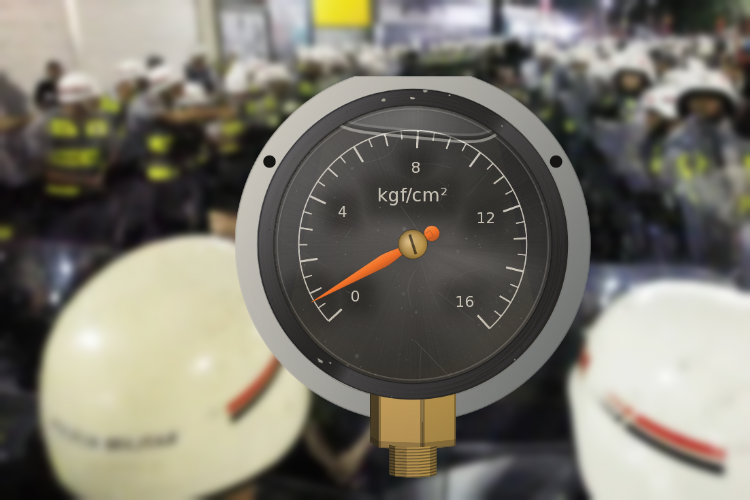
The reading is 0.75 kg/cm²
